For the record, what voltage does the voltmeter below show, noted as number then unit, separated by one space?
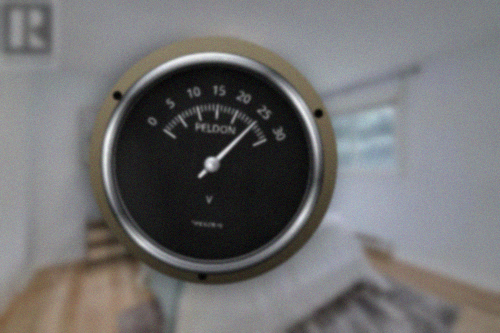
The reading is 25 V
